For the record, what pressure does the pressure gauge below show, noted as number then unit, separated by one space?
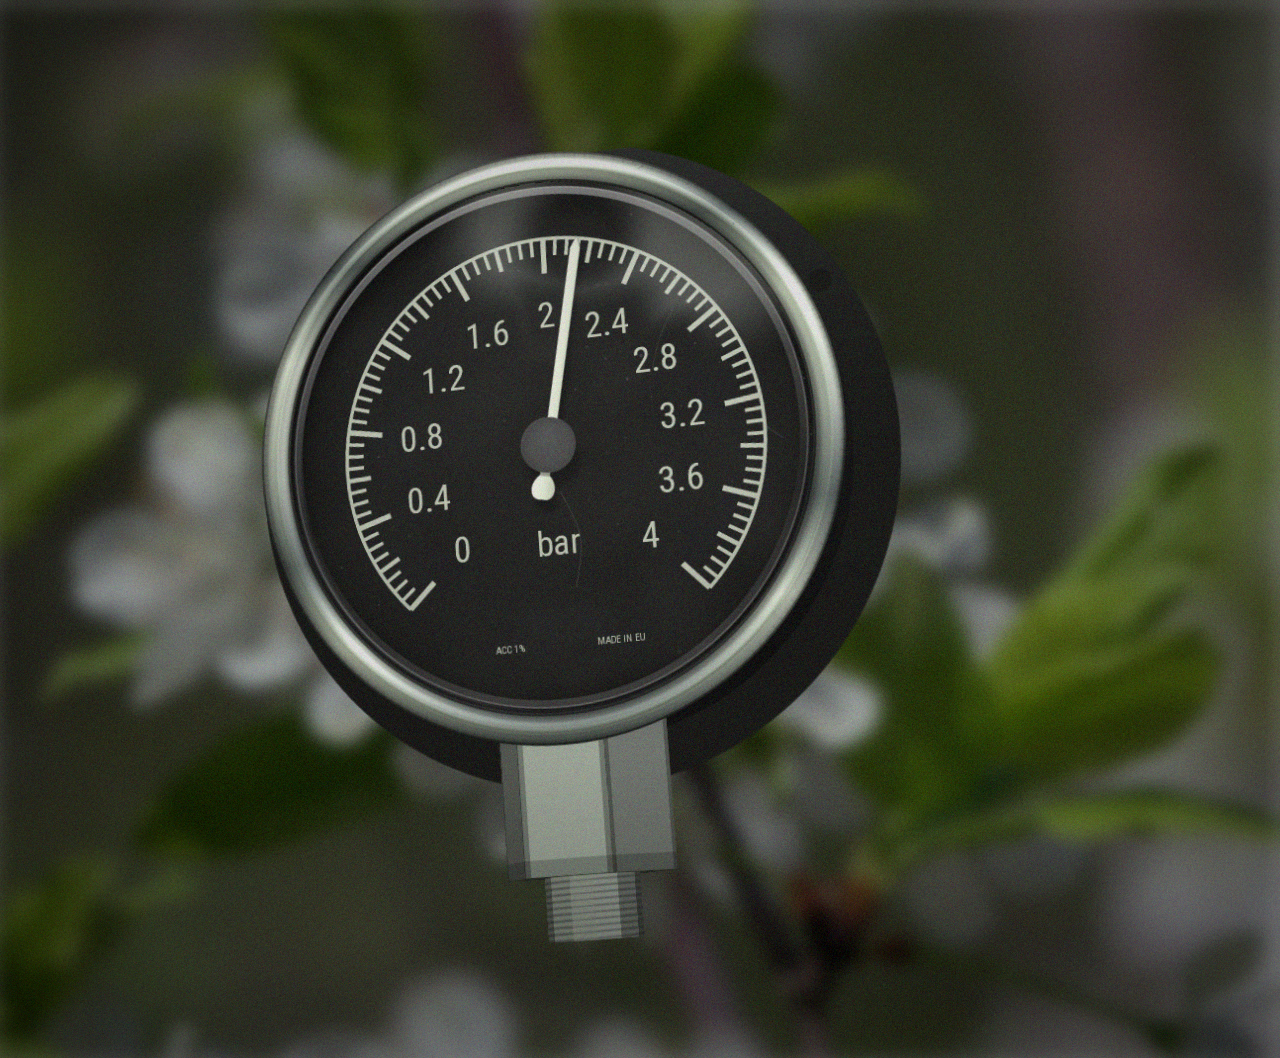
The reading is 2.15 bar
